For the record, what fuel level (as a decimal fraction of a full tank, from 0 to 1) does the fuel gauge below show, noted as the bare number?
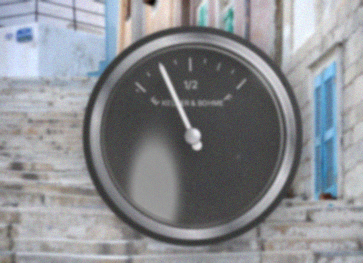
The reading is 0.25
